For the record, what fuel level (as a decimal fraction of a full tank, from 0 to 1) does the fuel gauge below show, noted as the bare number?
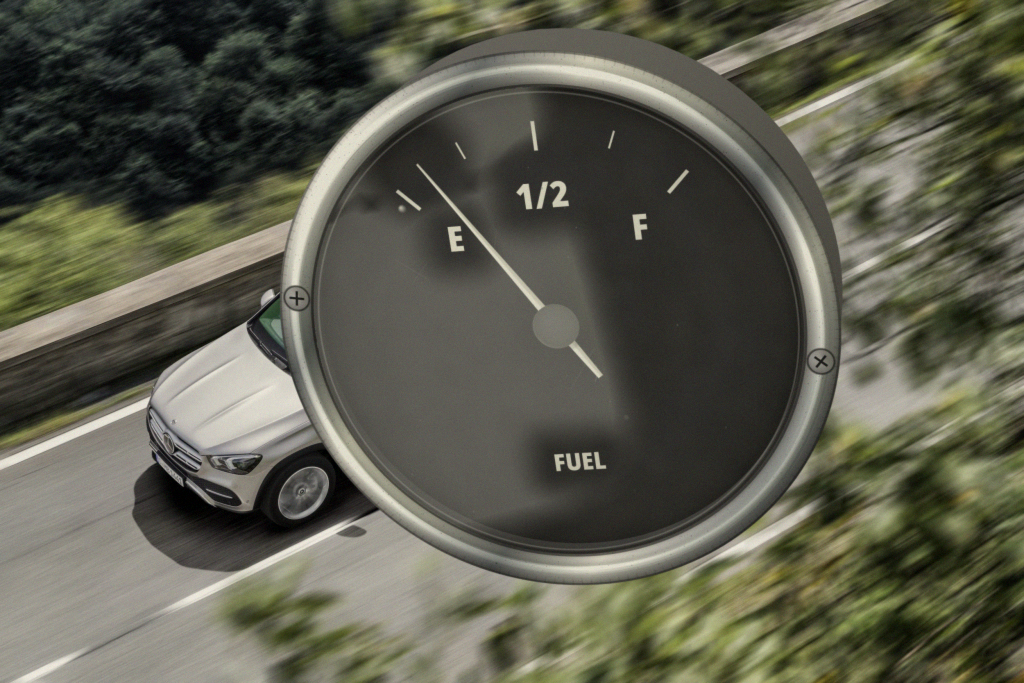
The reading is 0.125
